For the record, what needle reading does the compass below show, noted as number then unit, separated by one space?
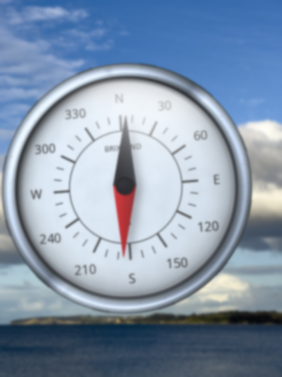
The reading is 185 °
